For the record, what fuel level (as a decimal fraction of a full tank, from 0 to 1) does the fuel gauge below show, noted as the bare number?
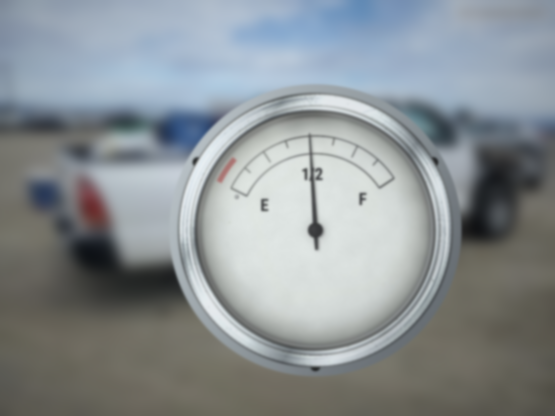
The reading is 0.5
